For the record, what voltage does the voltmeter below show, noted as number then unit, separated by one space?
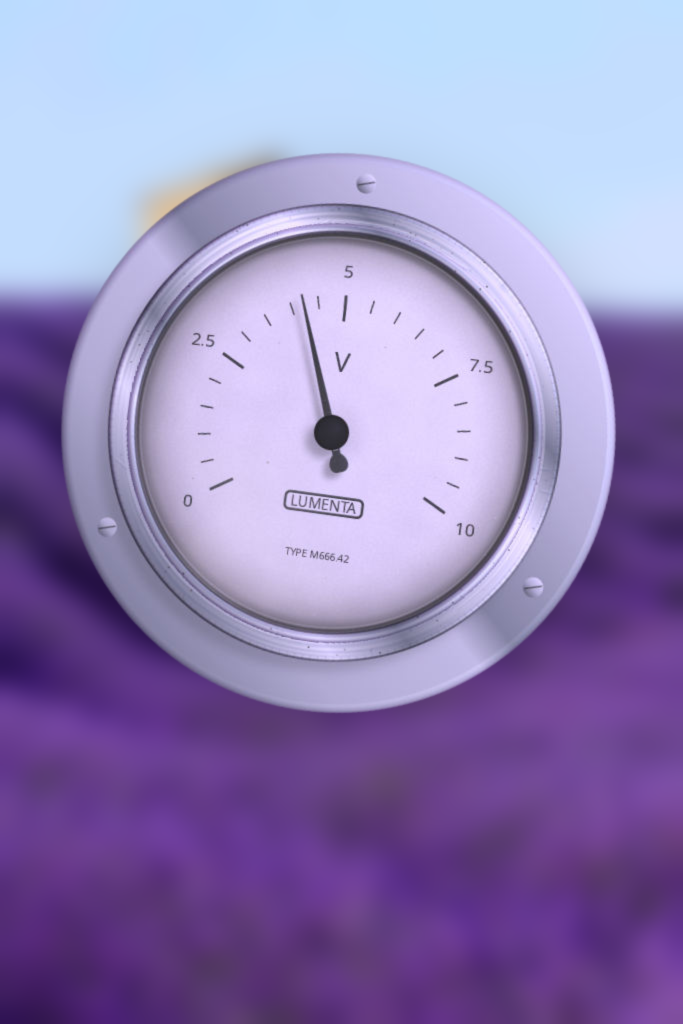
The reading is 4.25 V
